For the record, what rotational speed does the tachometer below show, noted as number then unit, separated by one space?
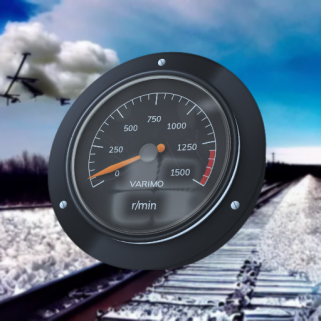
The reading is 50 rpm
